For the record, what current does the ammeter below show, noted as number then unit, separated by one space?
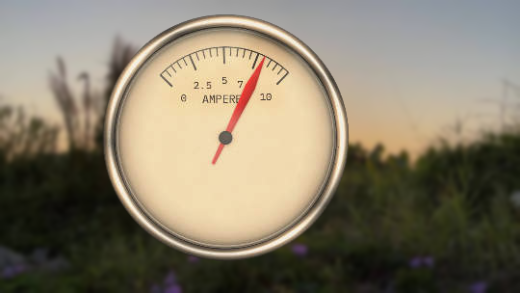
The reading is 8 A
